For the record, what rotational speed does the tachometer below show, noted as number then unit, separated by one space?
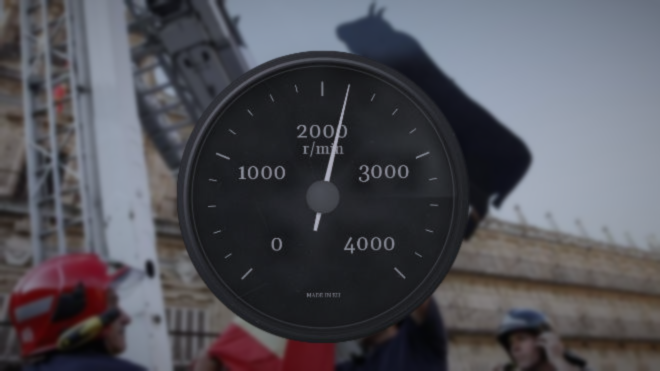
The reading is 2200 rpm
